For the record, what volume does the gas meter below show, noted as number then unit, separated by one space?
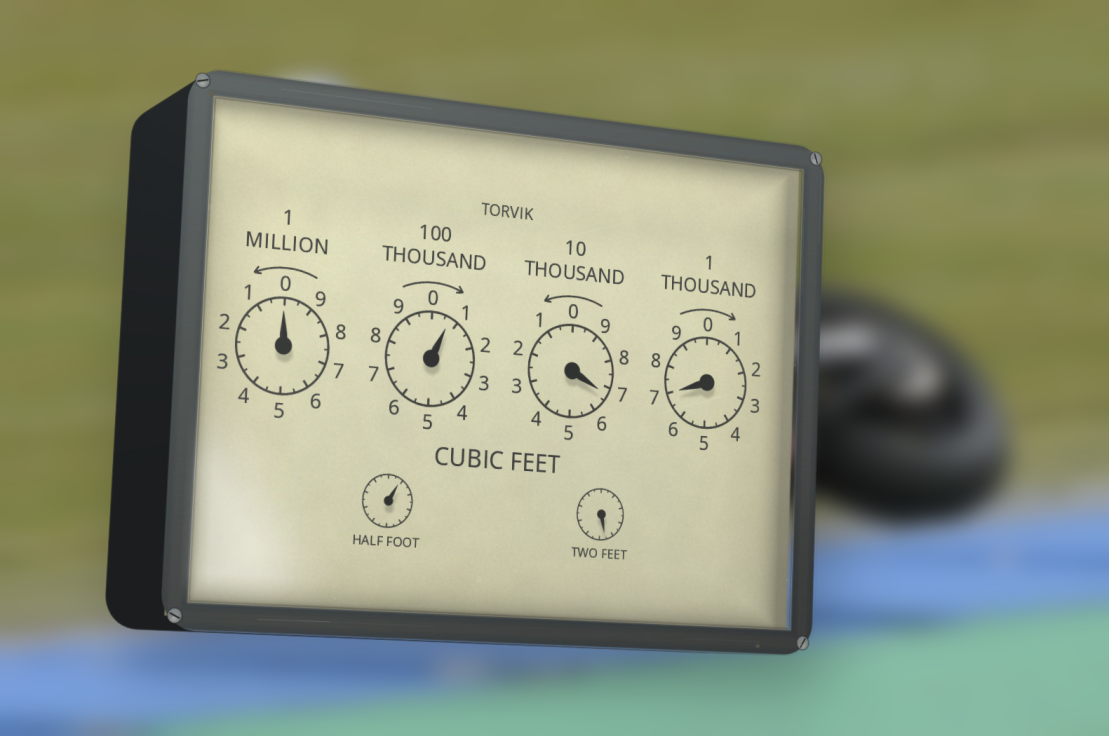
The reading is 6700 ft³
